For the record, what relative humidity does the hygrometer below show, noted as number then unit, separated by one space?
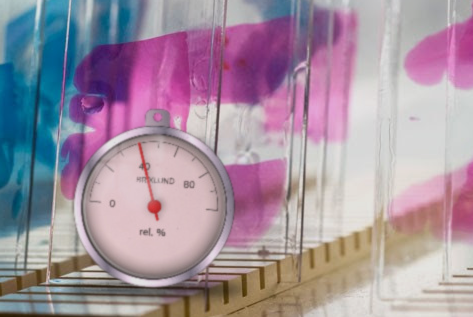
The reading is 40 %
